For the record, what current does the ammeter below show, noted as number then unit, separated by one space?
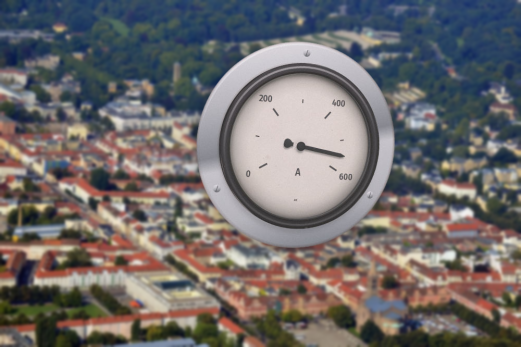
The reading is 550 A
